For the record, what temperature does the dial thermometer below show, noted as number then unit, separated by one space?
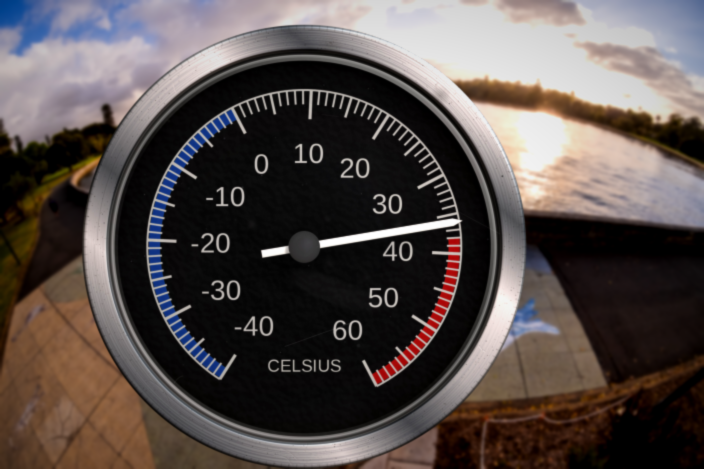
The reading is 36 °C
